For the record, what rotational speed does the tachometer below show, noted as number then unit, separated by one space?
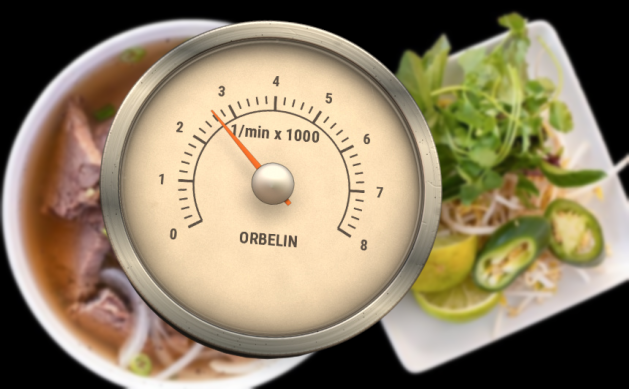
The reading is 2600 rpm
